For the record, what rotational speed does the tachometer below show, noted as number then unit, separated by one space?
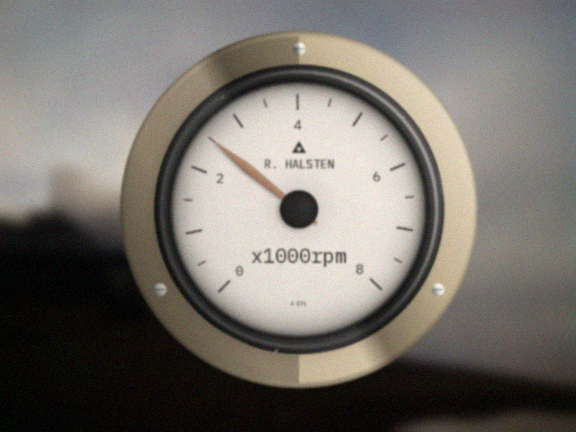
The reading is 2500 rpm
